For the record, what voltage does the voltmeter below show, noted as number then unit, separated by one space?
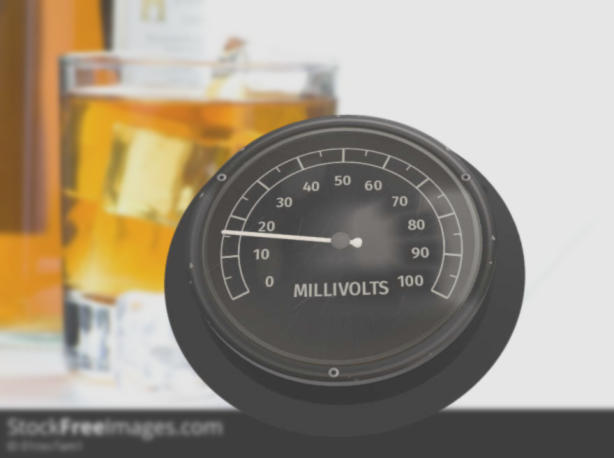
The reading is 15 mV
